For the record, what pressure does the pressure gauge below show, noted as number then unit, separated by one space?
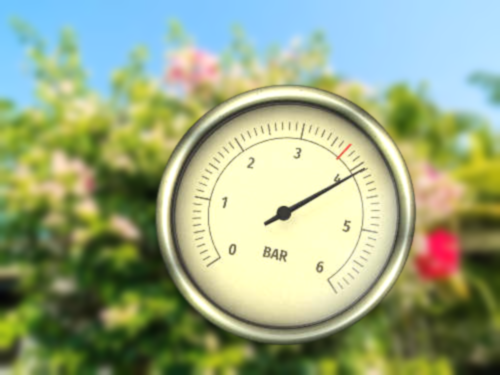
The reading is 4.1 bar
